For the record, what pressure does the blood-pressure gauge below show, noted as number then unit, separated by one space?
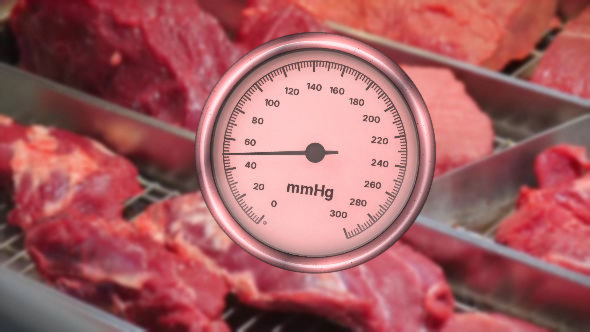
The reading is 50 mmHg
